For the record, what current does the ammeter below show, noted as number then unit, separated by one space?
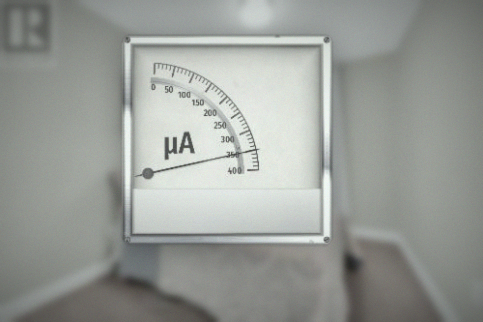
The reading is 350 µA
